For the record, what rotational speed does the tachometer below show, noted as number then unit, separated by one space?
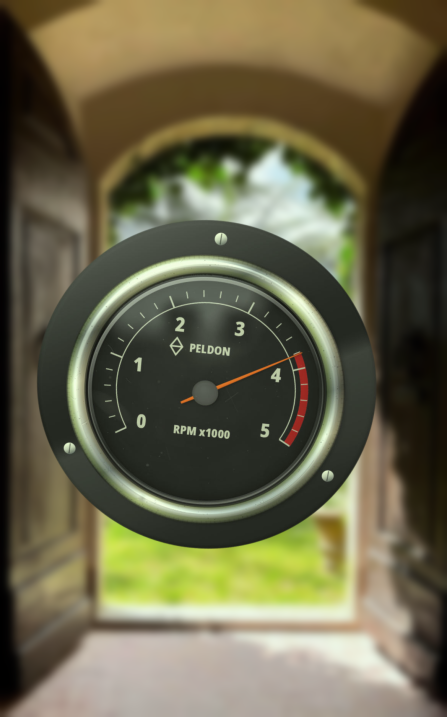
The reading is 3800 rpm
